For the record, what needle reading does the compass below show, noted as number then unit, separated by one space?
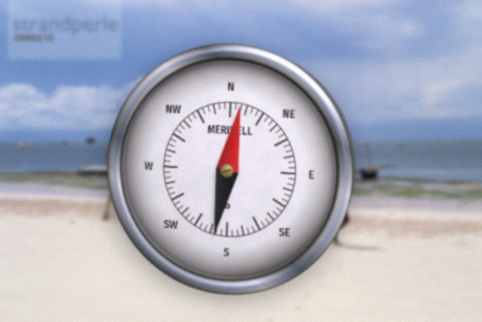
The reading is 10 °
